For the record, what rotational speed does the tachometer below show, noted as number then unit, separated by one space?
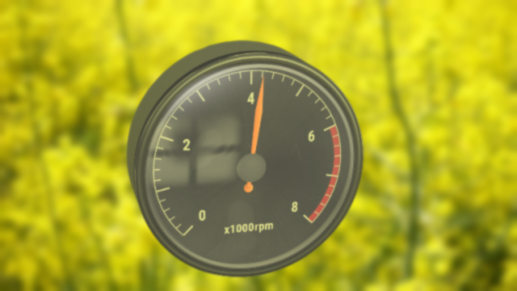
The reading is 4200 rpm
